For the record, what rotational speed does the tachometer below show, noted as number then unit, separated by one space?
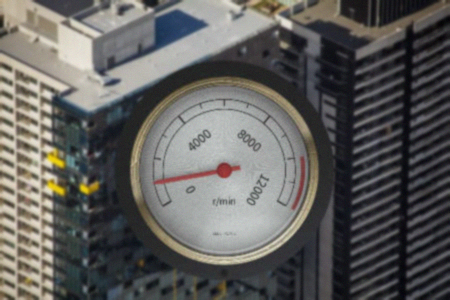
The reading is 1000 rpm
